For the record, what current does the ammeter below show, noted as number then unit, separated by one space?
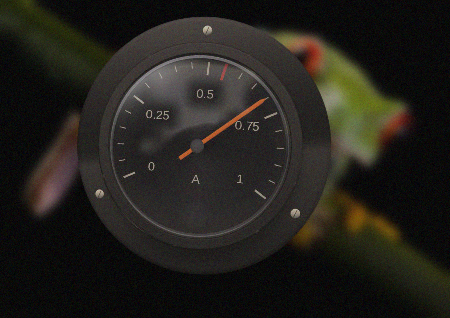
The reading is 0.7 A
